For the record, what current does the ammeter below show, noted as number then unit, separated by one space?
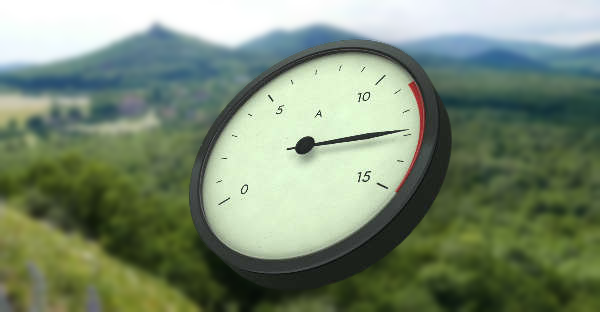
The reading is 13 A
